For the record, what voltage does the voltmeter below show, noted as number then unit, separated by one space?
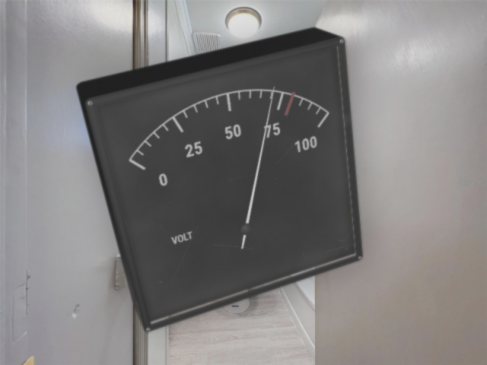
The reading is 70 V
